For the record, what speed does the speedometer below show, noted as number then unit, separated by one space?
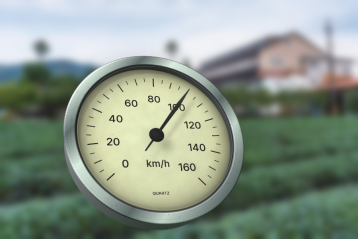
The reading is 100 km/h
